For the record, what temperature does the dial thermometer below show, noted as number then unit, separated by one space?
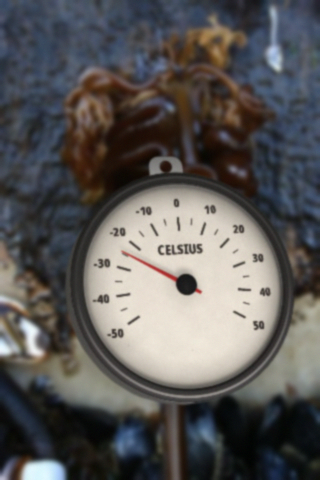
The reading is -25 °C
